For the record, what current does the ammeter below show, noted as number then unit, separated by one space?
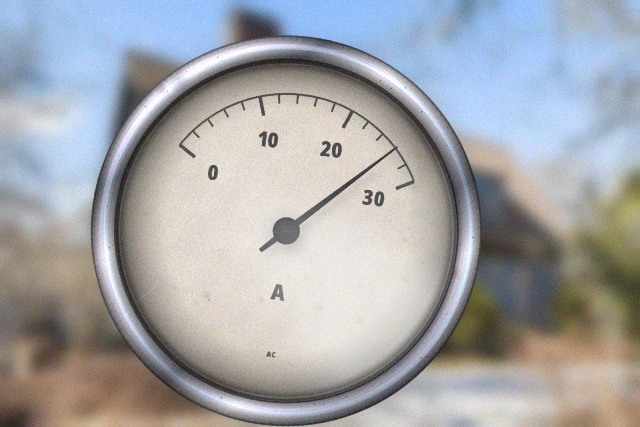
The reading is 26 A
